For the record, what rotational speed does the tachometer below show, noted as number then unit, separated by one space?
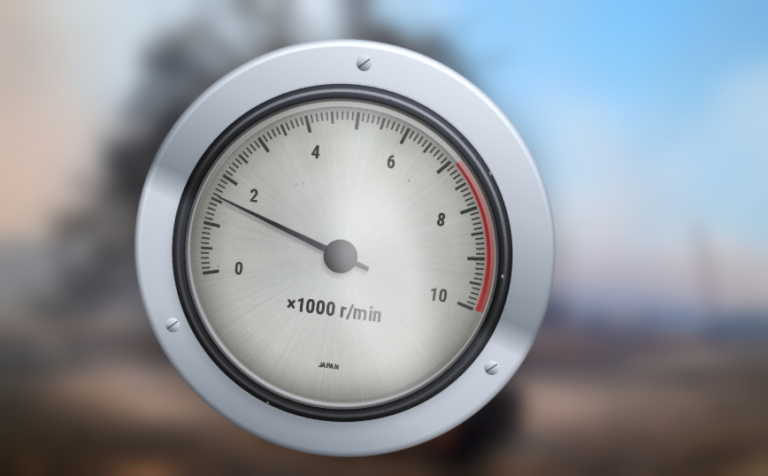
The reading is 1600 rpm
